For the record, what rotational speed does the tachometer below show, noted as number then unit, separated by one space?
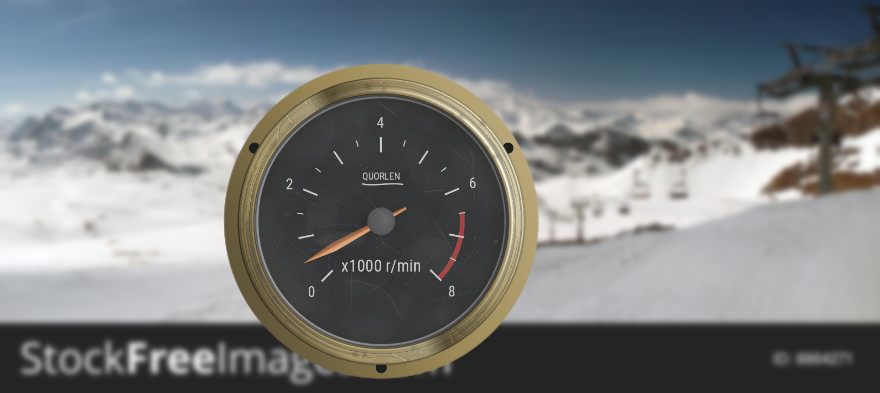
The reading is 500 rpm
